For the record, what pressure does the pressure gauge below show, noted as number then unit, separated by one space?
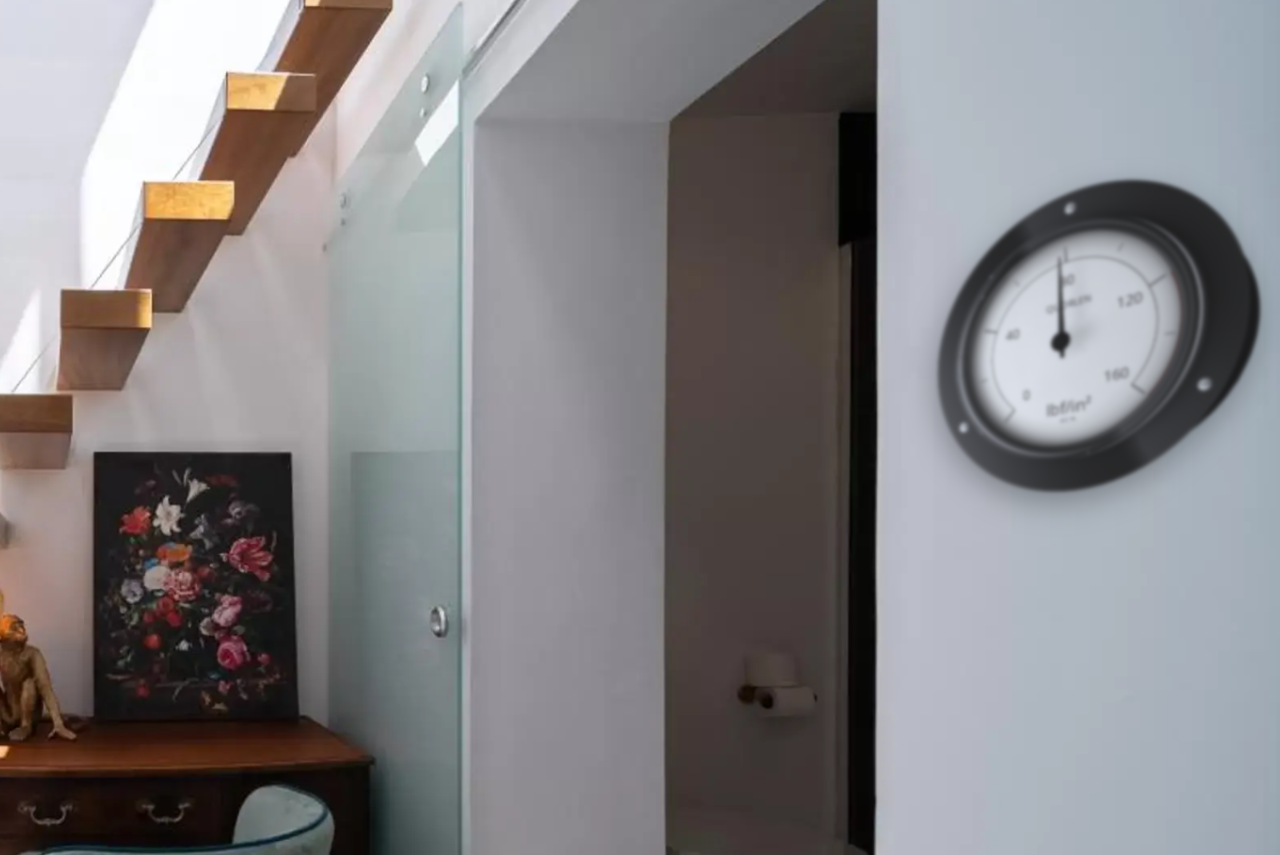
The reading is 80 psi
